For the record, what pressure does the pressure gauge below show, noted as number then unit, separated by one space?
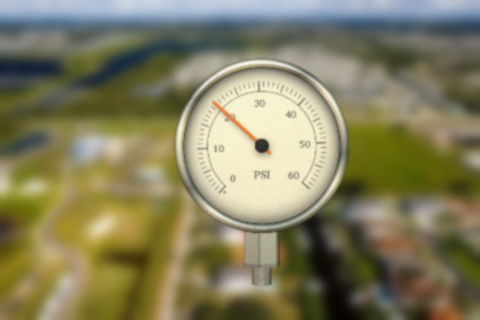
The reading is 20 psi
